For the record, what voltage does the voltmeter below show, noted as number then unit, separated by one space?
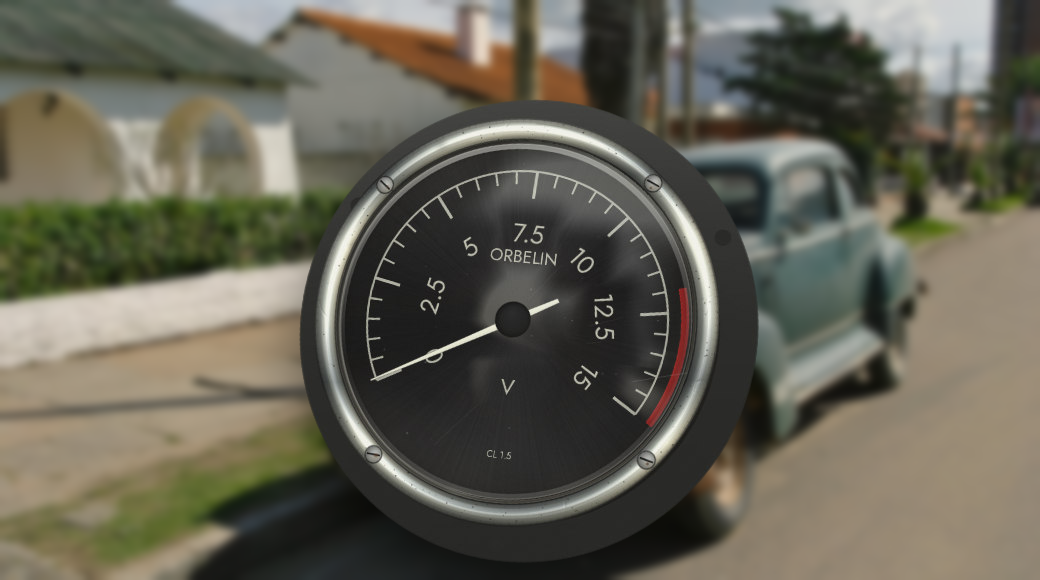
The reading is 0 V
